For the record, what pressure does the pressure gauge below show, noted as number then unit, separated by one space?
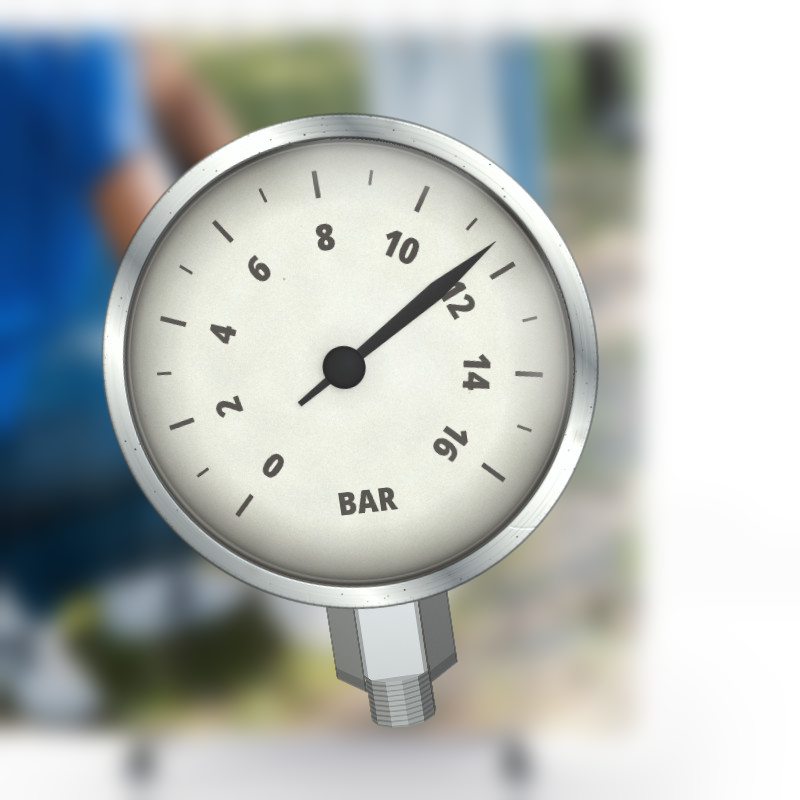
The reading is 11.5 bar
